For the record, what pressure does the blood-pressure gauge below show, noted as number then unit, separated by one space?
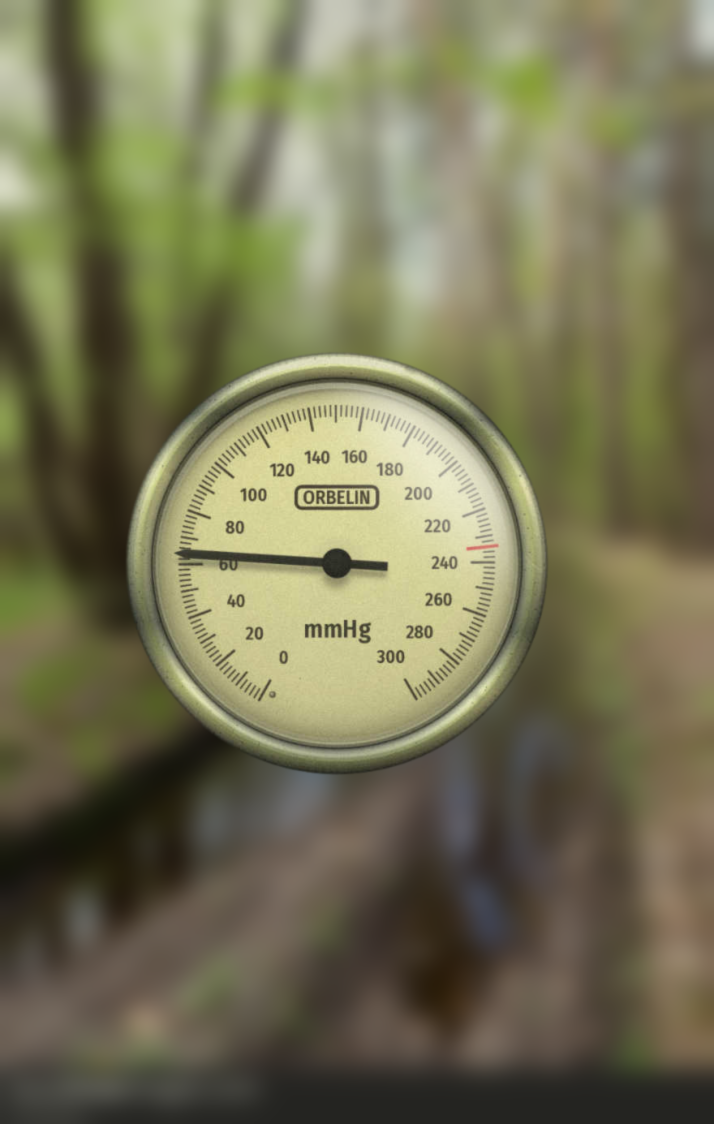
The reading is 64 mmHg
